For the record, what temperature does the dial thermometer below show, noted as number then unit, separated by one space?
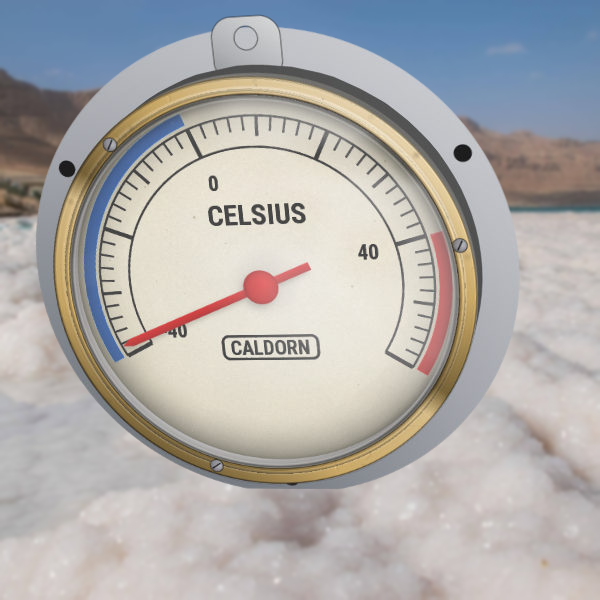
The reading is -38 °C
